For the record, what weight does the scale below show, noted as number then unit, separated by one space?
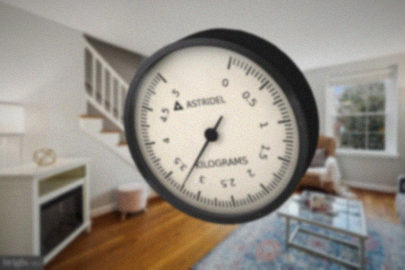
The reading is 3.25 kg
